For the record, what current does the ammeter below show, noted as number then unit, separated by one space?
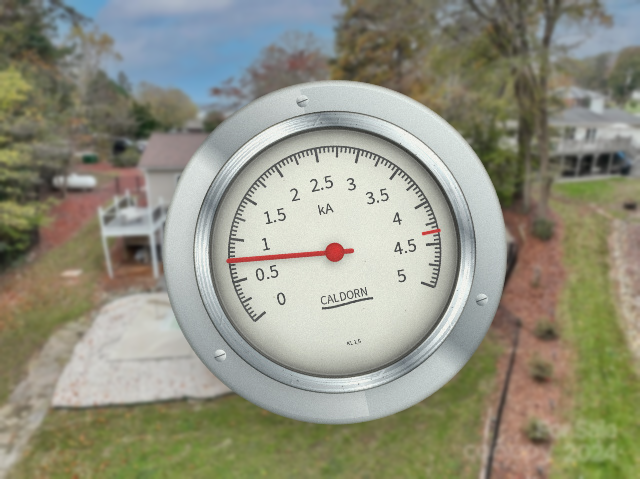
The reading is 0.75 kA
